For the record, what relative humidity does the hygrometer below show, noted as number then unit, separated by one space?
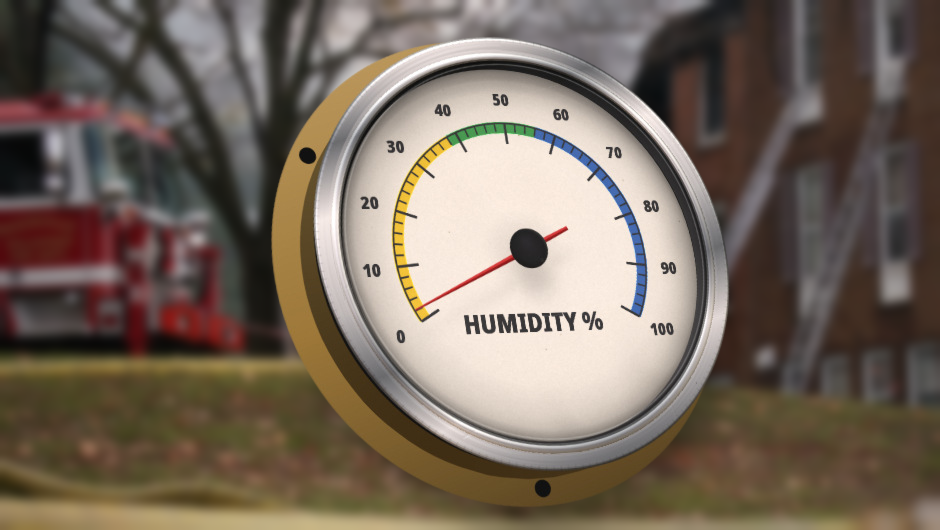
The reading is 2 %
